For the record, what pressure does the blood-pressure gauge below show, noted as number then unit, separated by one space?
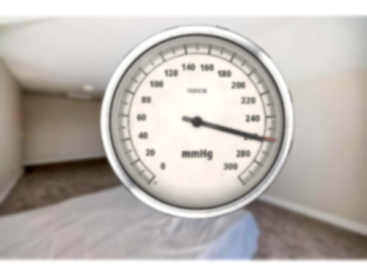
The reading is 260 mmHg
